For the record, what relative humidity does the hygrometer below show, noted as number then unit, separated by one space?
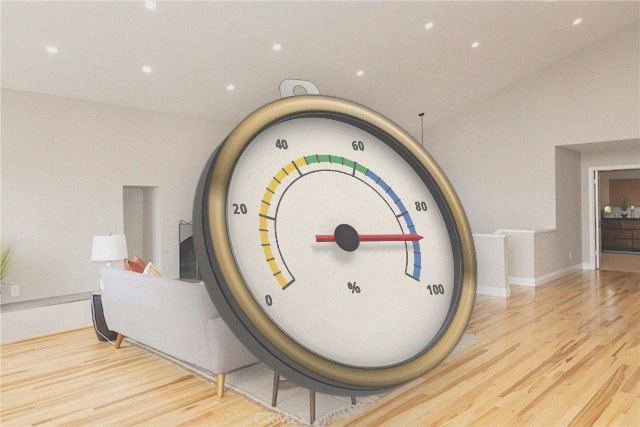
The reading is 88 %
